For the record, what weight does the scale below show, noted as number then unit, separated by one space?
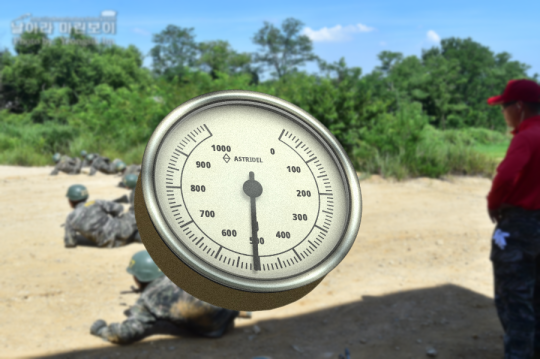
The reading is 510 g
